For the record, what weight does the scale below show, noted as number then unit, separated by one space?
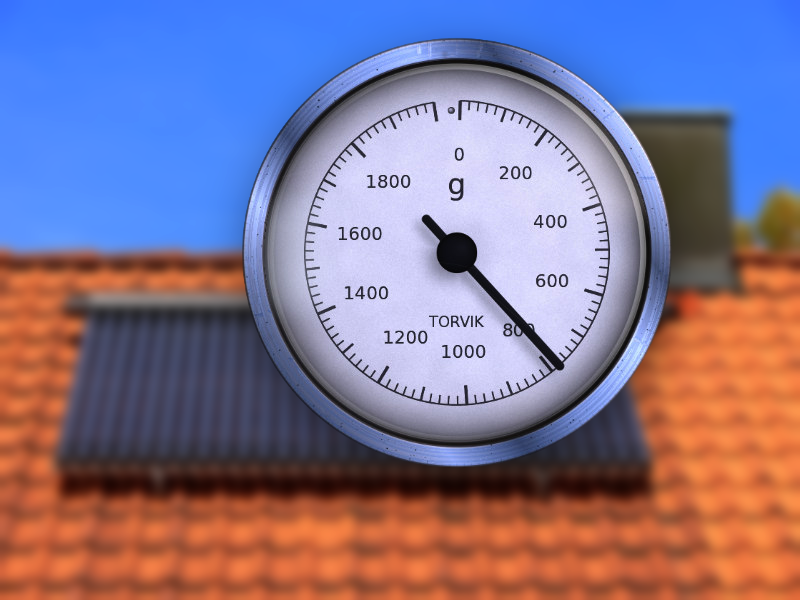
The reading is 780 g
